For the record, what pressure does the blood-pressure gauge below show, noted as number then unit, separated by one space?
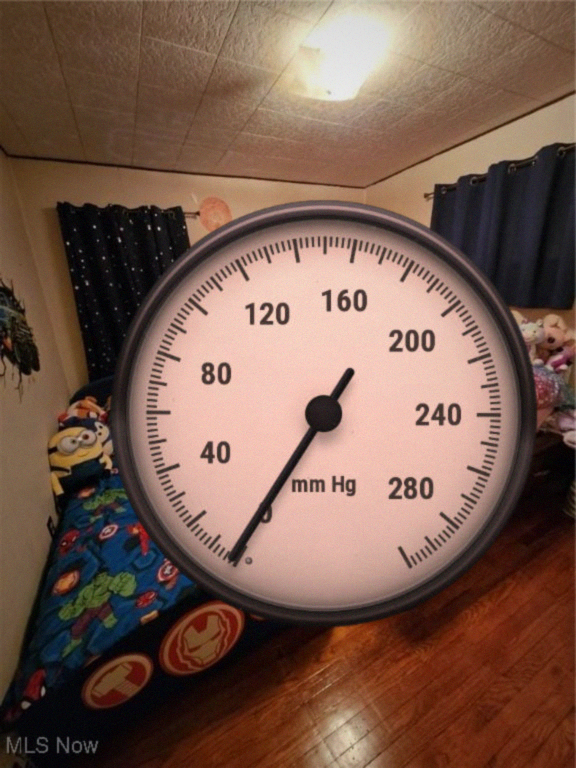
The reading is 2 mmHg
